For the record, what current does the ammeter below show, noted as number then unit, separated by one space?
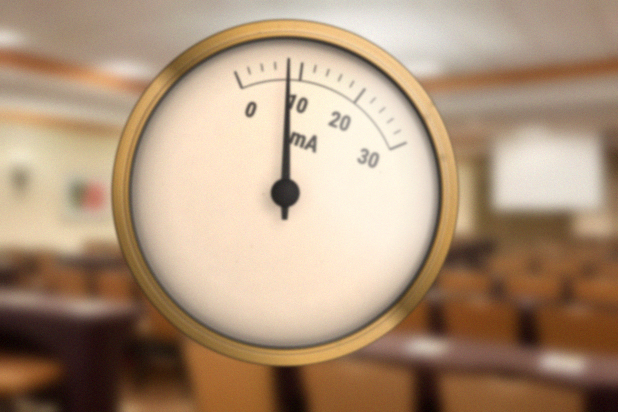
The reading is 8 mA
